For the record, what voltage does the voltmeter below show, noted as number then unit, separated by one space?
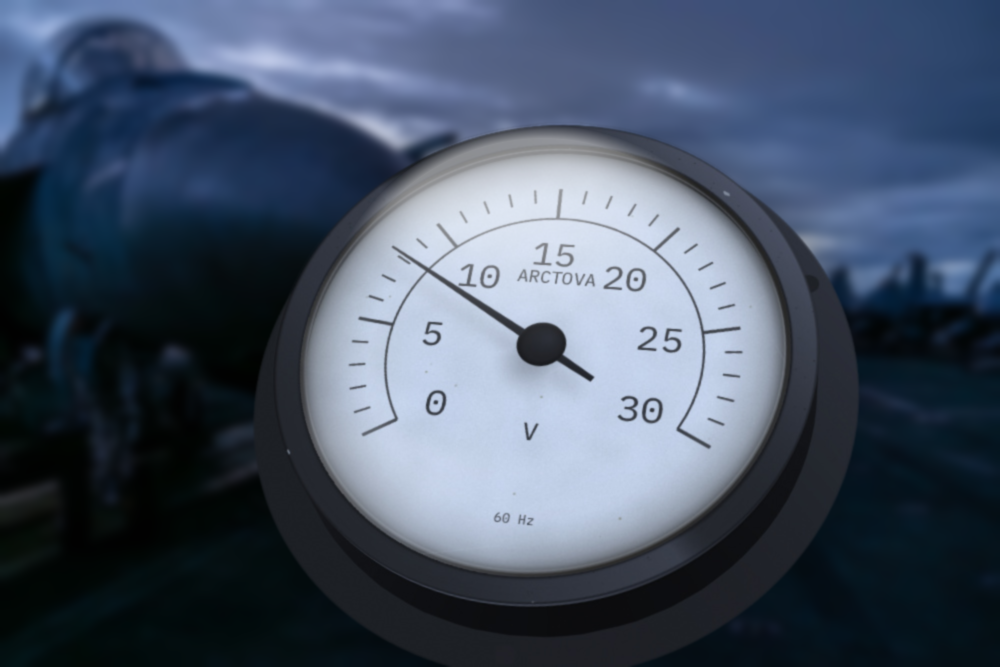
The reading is 8 V
